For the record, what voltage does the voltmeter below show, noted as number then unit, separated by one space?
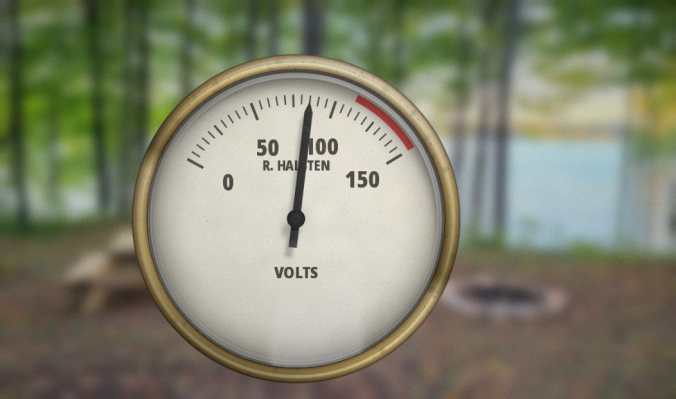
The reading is 85 V
